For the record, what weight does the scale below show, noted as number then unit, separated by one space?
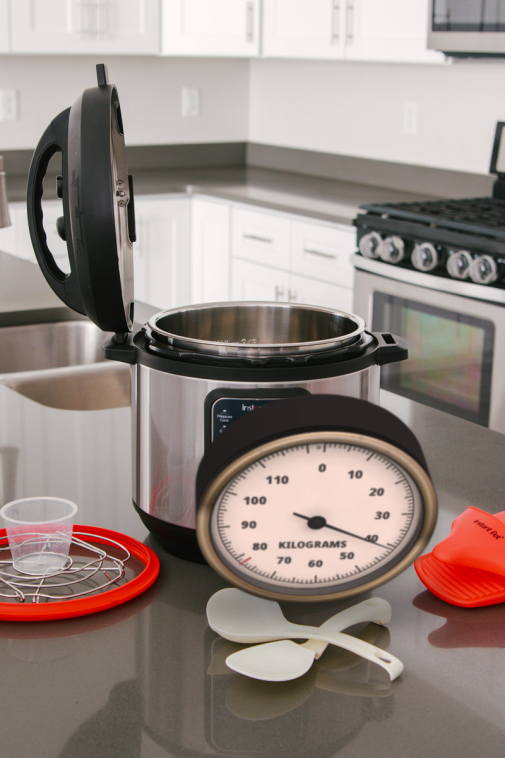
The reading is 40 kg
